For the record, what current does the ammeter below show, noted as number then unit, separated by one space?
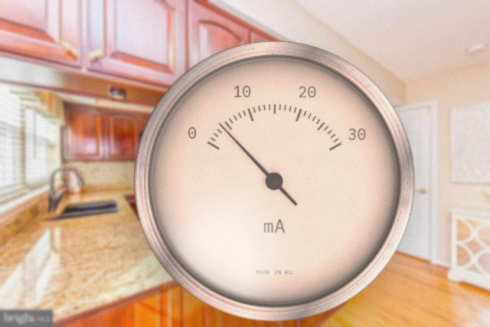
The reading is 4 mA
